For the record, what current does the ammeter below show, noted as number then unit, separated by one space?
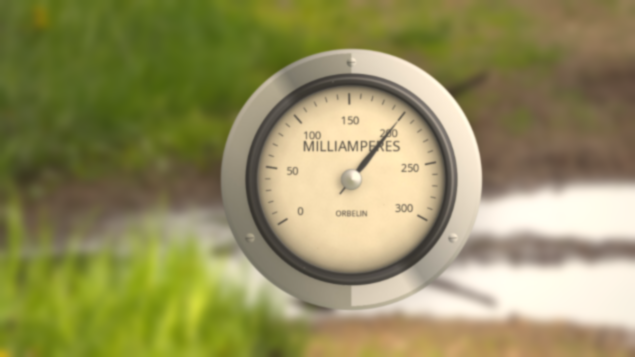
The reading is 200 mA
